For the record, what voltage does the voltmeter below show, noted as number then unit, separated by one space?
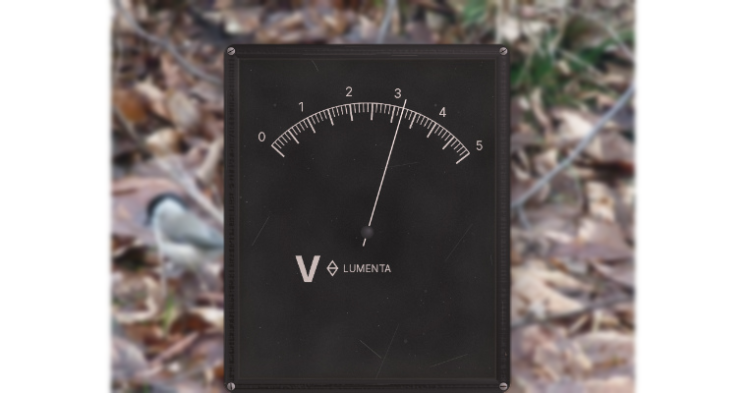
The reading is 3.2 V
